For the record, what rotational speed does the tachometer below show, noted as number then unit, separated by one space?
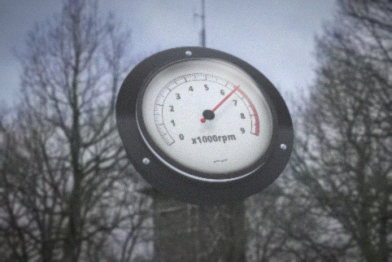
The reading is 6500 rpm
